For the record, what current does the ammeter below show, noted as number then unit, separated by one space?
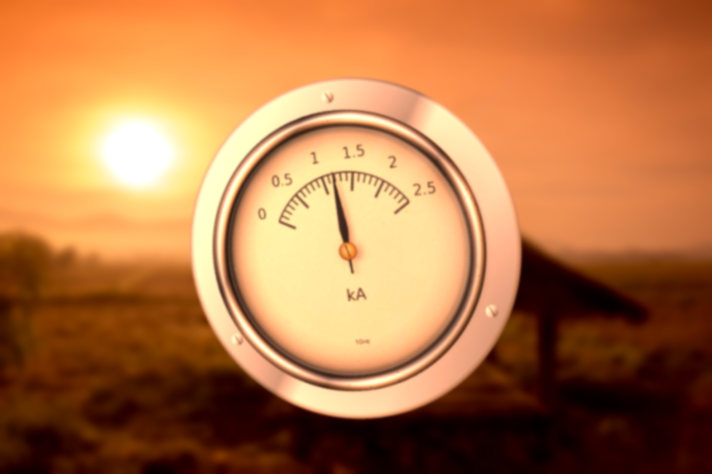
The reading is 1.2 kA
